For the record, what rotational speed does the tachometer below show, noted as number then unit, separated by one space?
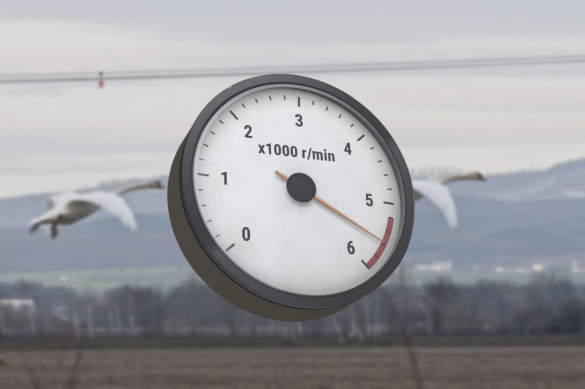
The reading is 5600 rpm
